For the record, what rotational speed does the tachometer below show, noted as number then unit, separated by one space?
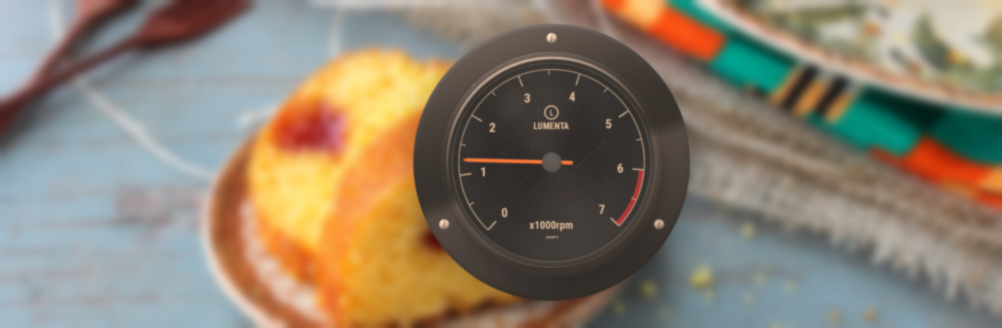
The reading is 1250 rpm
